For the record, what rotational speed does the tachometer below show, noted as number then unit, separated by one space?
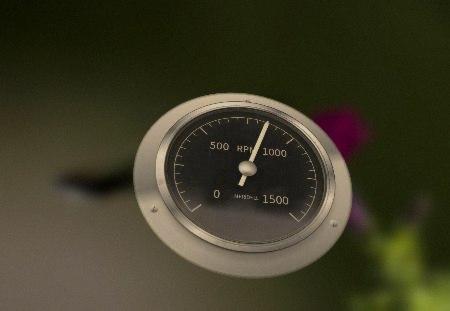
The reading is 850 rpm
